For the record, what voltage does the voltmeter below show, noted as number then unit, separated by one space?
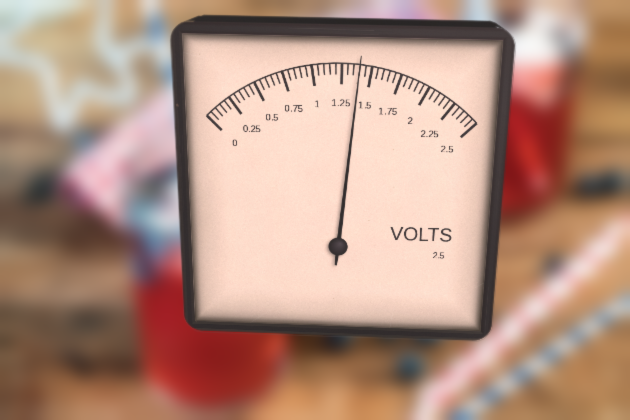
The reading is 1.4 V
